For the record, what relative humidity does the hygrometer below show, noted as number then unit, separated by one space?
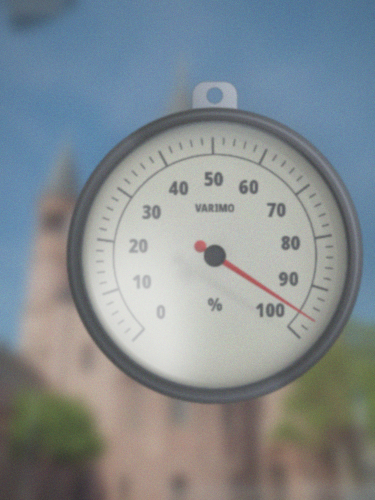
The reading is 96 %
